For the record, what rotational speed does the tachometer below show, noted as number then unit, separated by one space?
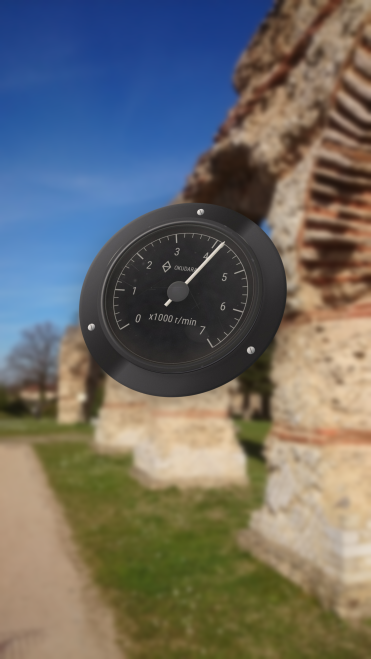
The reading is 4200 rpm
